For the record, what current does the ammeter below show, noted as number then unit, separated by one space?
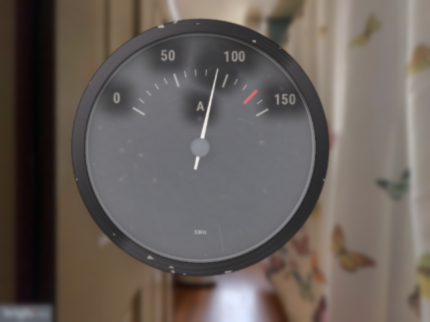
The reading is 90 A
